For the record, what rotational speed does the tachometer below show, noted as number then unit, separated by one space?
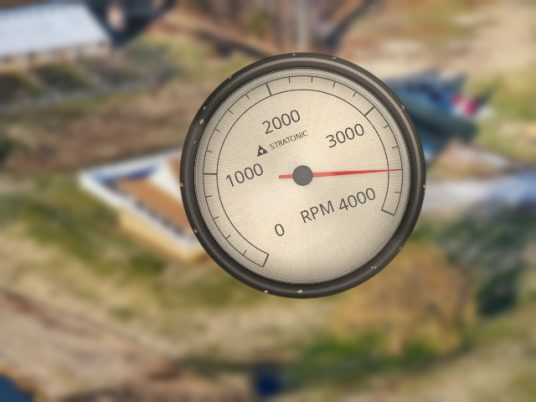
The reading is 3600 rpm
